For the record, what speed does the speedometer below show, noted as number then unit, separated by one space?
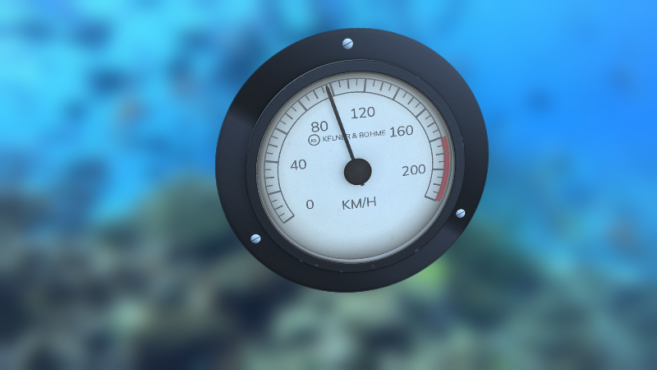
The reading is 97.5 km/h
